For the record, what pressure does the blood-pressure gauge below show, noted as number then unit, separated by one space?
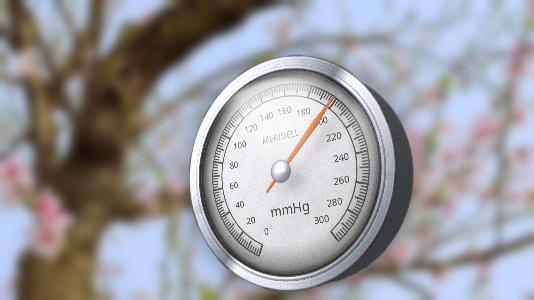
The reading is 200 mmHg
